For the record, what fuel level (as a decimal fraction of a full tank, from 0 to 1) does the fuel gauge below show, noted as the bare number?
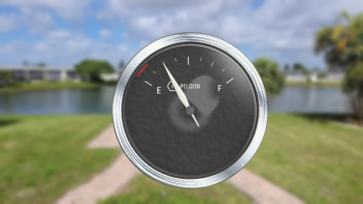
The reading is 0.25
